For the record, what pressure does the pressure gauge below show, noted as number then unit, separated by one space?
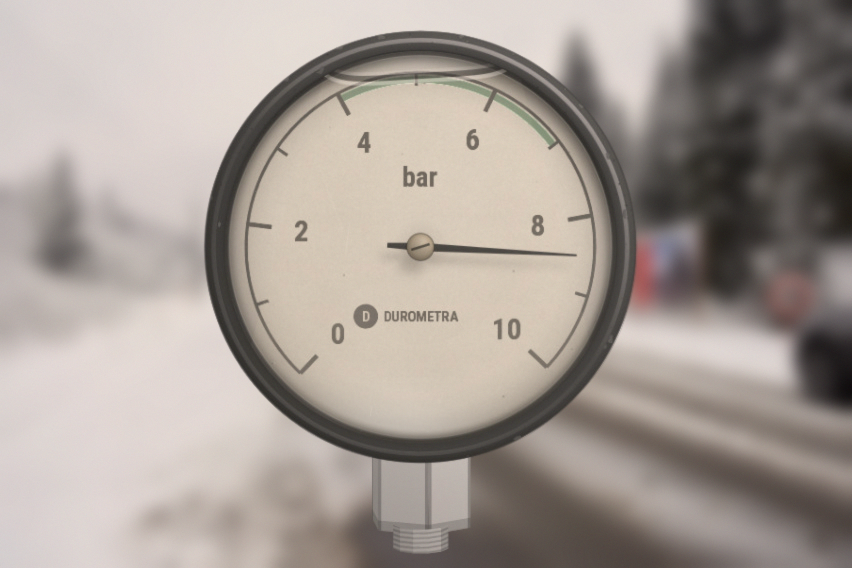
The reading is 8.5 bar
